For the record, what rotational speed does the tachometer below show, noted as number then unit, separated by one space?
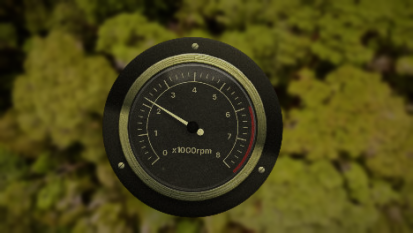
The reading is 2200 rpm
